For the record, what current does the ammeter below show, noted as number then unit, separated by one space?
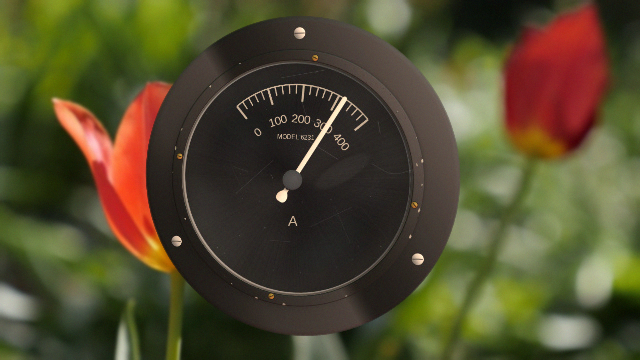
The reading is 320 A
